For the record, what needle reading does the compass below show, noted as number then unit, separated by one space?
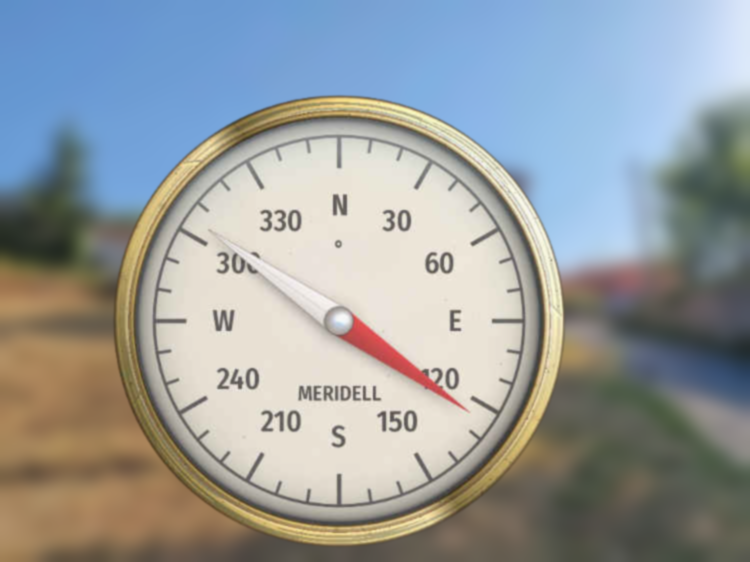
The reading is 125 °
